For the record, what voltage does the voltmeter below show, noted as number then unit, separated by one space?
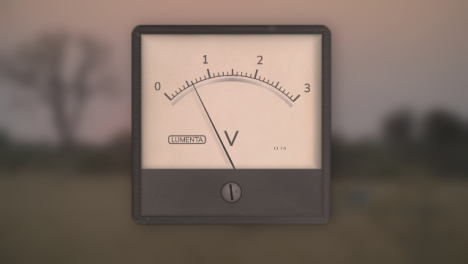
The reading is 0.6 V
